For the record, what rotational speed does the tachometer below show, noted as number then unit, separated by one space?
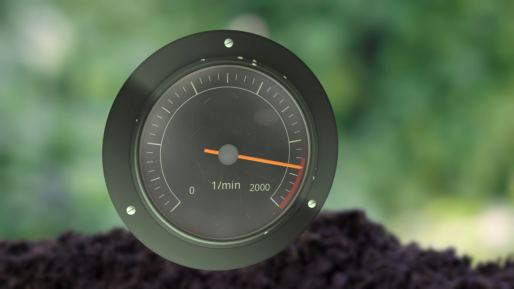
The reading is 1750 rpm
